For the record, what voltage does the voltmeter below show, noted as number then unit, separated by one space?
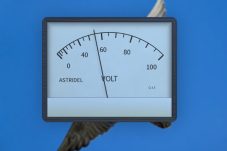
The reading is 55 V
